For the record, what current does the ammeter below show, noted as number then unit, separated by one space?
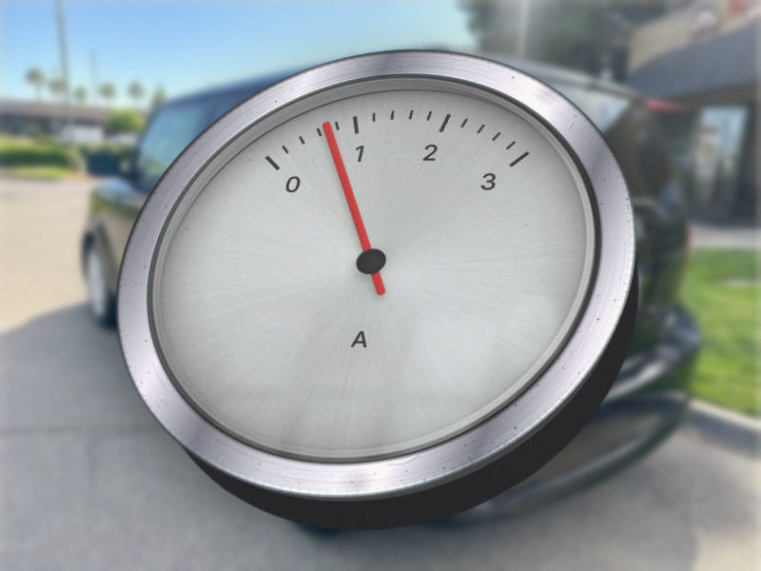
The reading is 0.7 A
